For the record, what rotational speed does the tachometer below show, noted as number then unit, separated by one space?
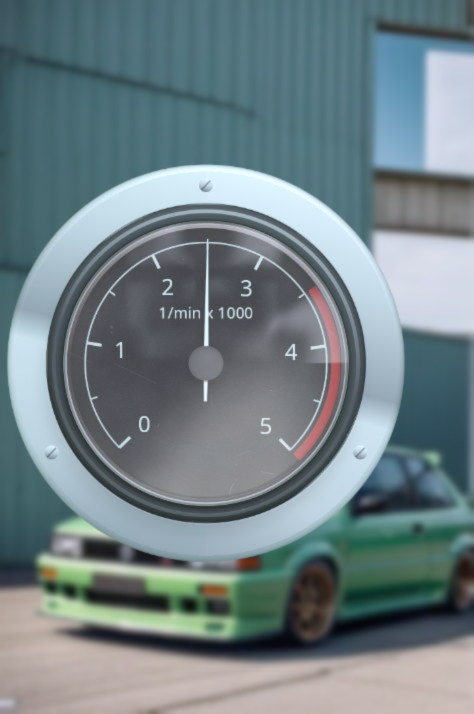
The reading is 2500 rpm
